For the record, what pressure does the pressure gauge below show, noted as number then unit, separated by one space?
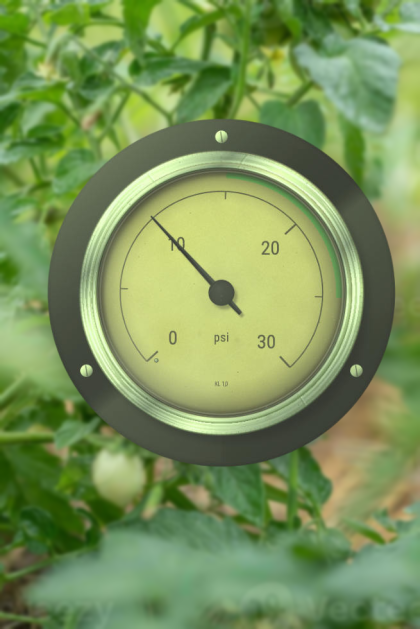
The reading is 10 psi
